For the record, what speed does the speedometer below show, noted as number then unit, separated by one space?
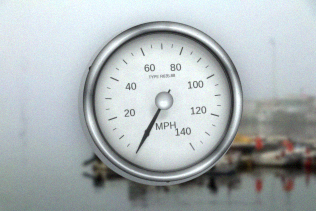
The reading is 0 mph
